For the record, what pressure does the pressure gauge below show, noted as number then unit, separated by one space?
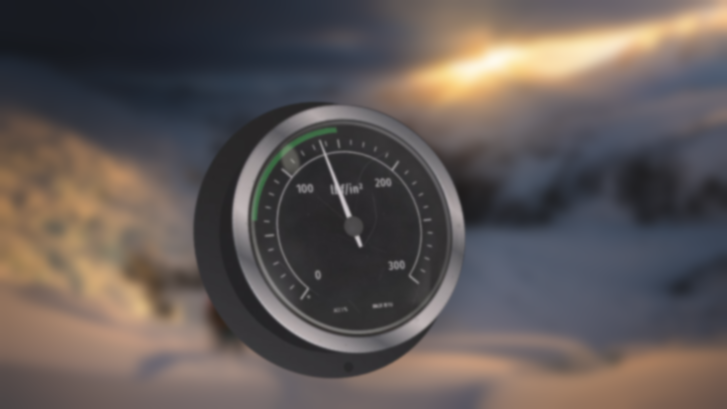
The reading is 135 psi
